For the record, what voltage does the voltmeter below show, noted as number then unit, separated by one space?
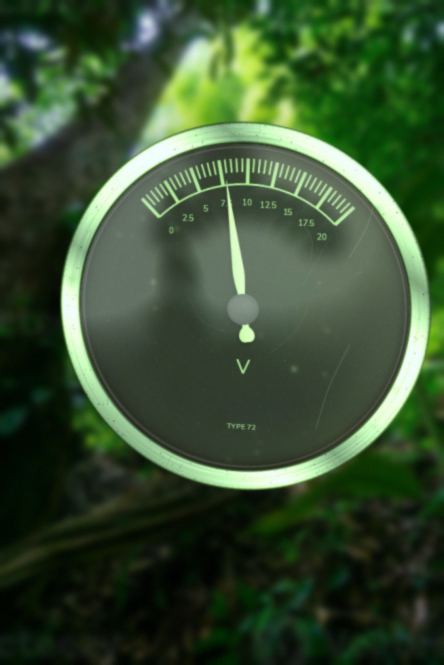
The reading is 8 V
